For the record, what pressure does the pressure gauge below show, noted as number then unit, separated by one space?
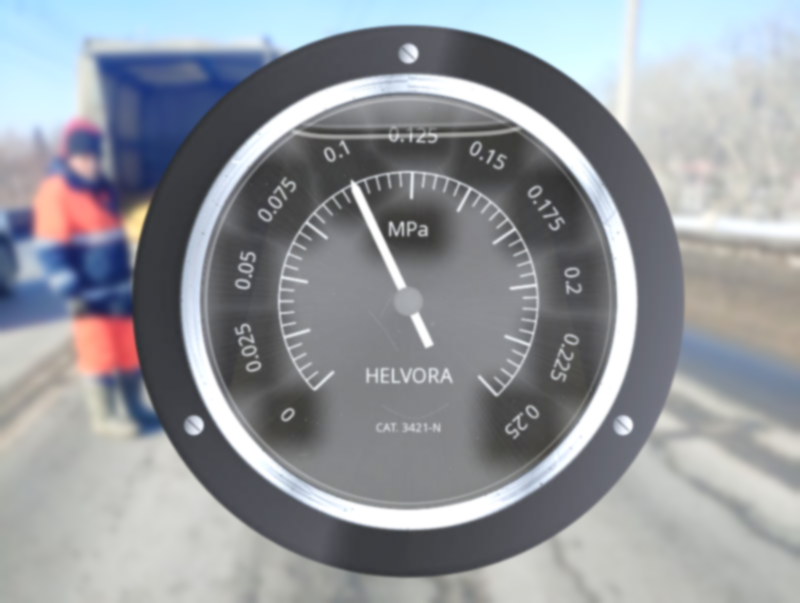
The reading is 0.1 MPa
